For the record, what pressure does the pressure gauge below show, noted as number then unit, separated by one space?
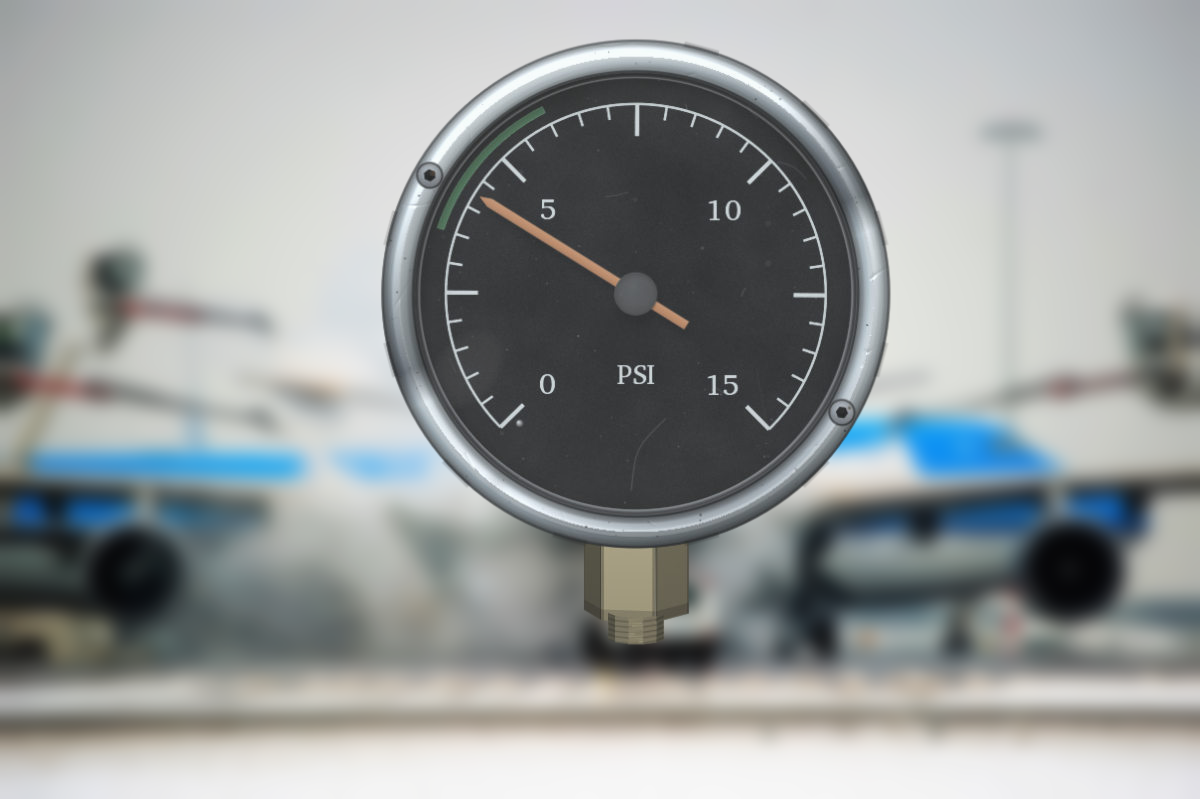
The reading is 4.25 psi
